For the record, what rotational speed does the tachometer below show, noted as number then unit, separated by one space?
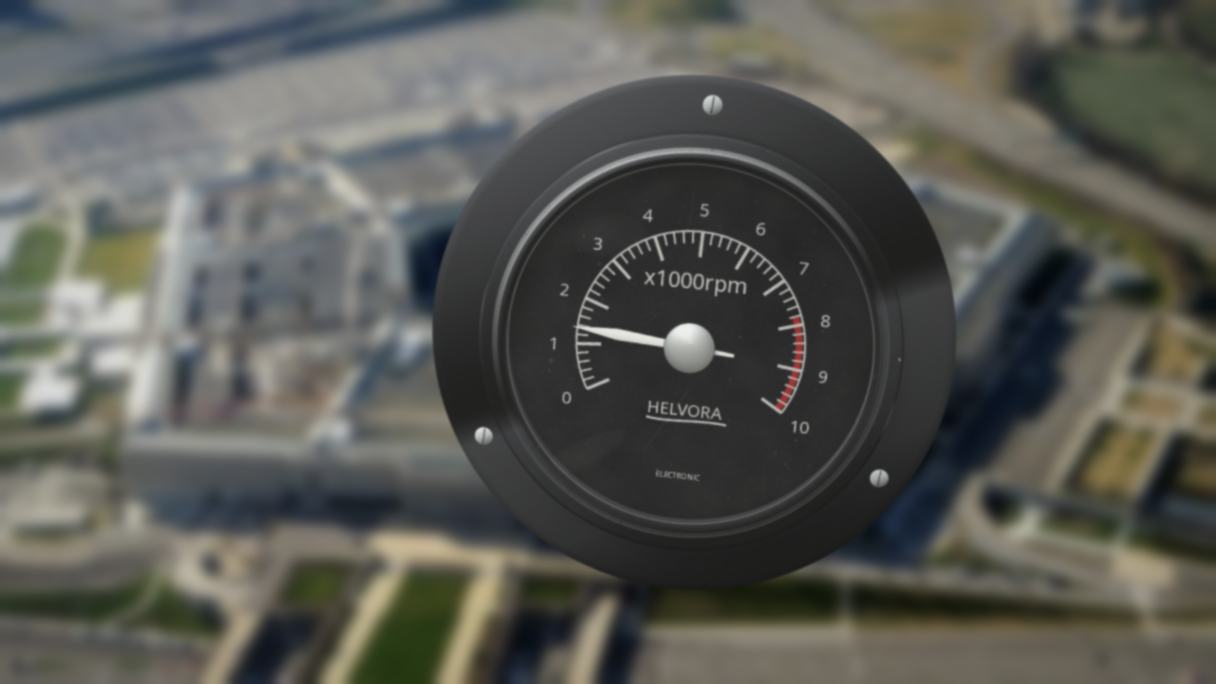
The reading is 1400 rpm
